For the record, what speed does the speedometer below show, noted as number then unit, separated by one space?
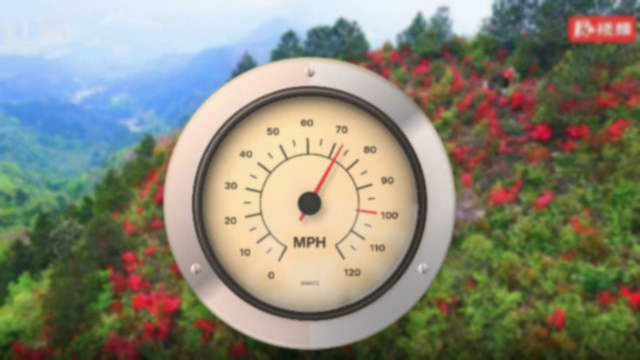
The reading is 72.5 mph
